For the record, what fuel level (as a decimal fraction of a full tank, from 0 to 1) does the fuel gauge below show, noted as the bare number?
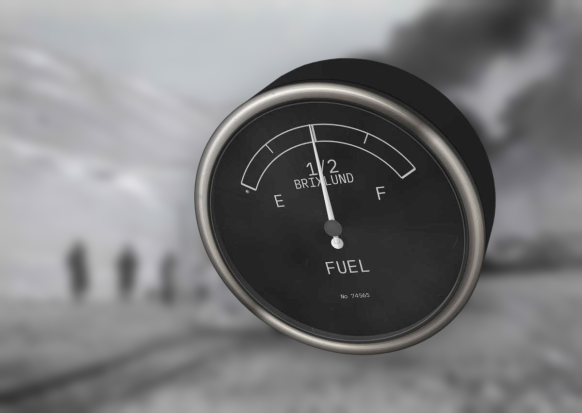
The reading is 0.5
